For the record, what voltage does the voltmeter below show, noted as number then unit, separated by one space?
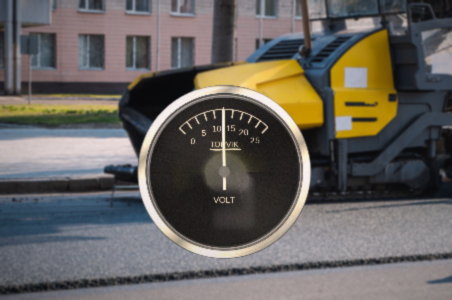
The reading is 12.5 V
